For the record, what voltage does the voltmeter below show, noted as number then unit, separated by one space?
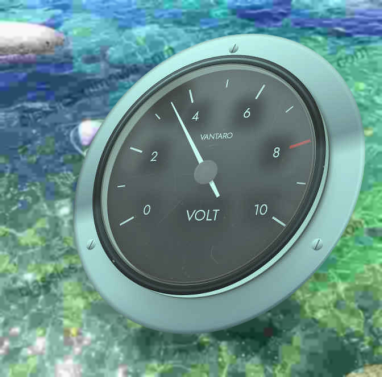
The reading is 3.5 V
